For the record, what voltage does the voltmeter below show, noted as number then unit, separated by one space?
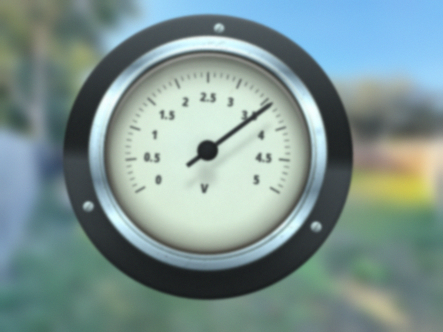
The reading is 3.6 V
